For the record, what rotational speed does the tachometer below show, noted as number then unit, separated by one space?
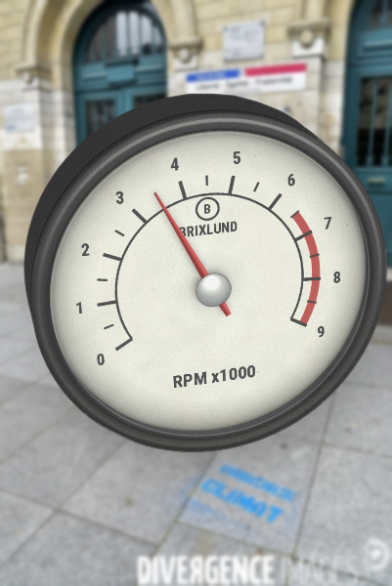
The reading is 3500 rpm
